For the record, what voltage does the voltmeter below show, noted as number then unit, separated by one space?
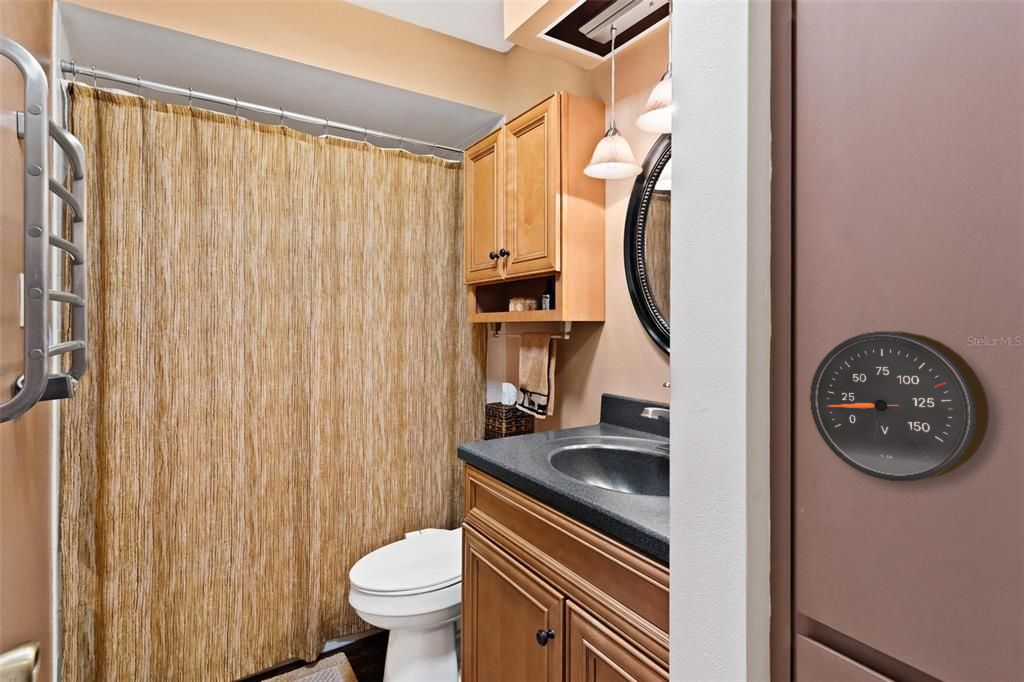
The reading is 15 V
